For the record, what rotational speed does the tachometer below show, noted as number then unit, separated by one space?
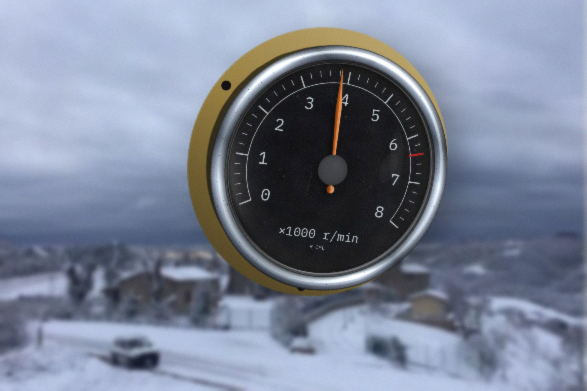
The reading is 3800 rpm
